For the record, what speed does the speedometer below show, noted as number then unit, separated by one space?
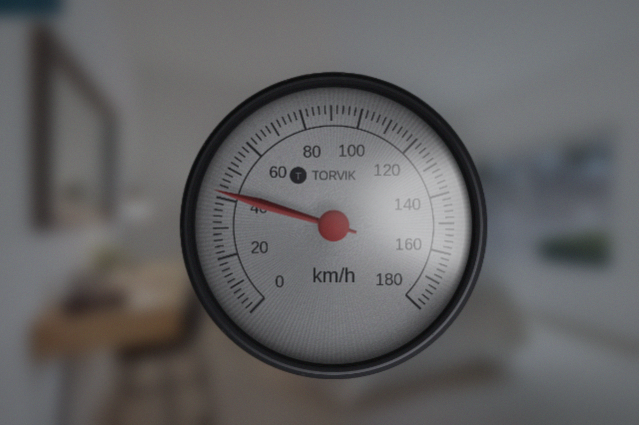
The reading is 42 km/h
